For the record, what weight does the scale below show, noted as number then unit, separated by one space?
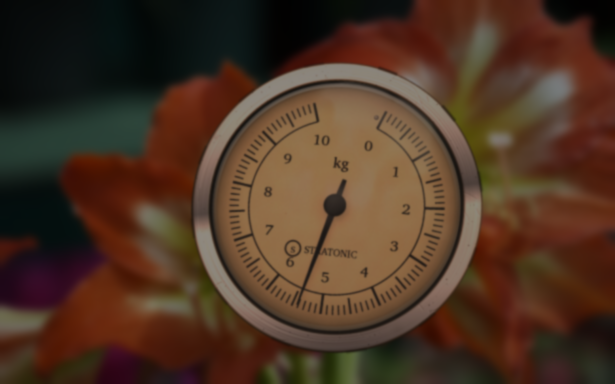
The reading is 5.4 kg
